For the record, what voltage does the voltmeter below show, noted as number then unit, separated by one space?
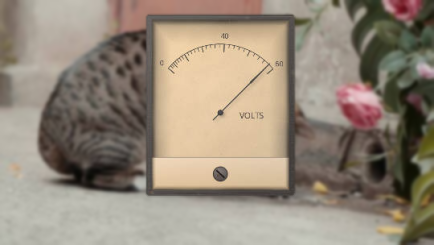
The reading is 58 V
